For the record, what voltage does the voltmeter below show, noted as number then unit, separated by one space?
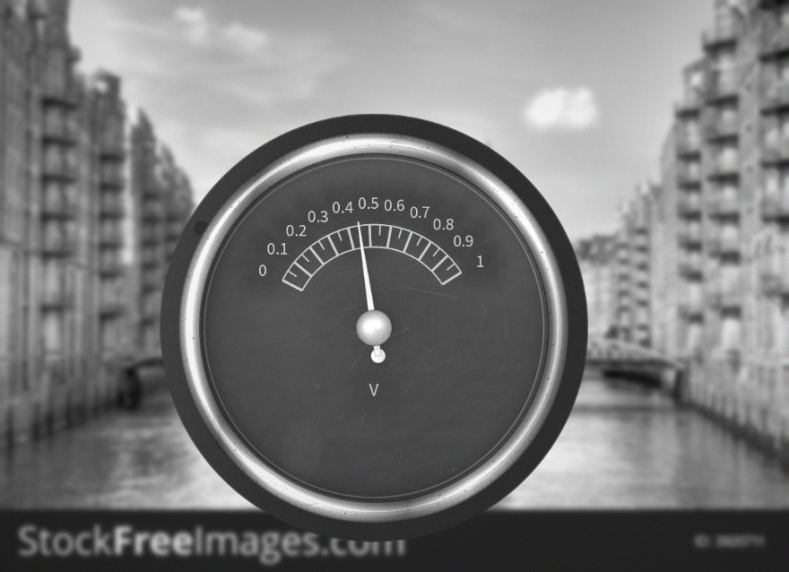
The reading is 0.45 V
